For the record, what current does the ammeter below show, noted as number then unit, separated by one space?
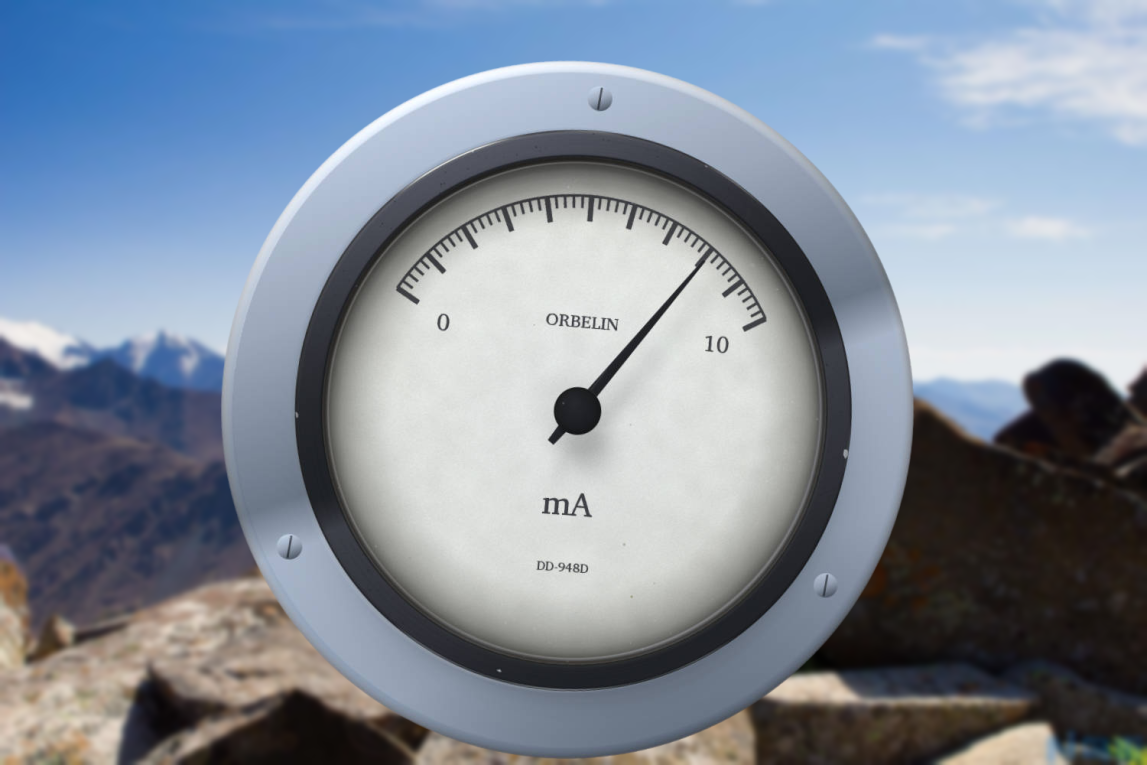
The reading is 8 mA
